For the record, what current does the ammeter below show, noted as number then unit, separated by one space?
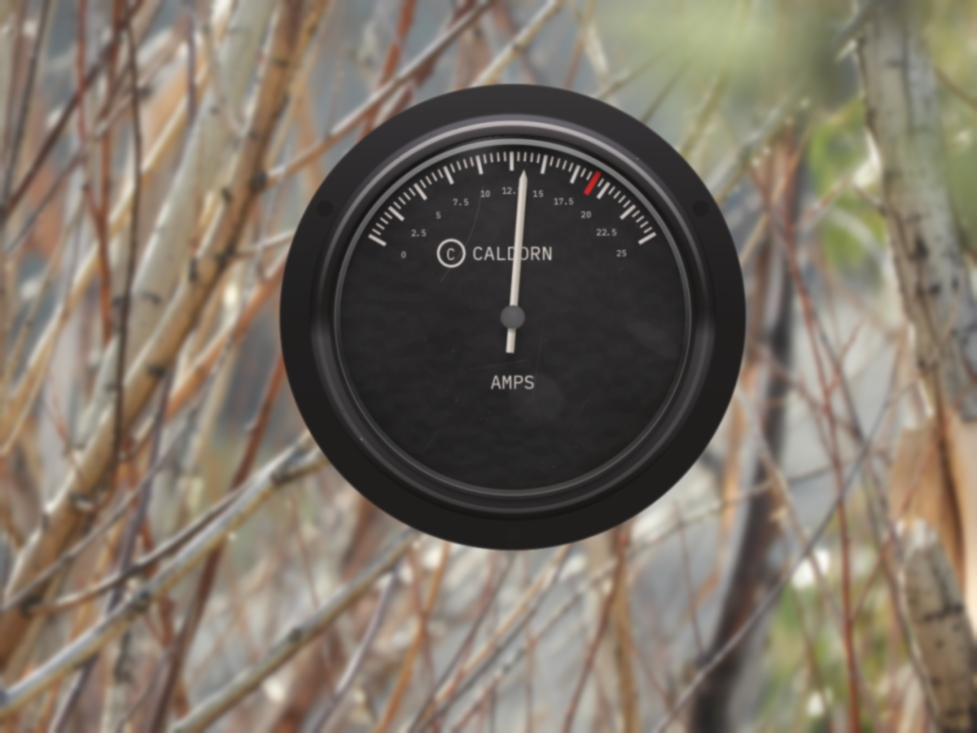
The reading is 13.5 A
